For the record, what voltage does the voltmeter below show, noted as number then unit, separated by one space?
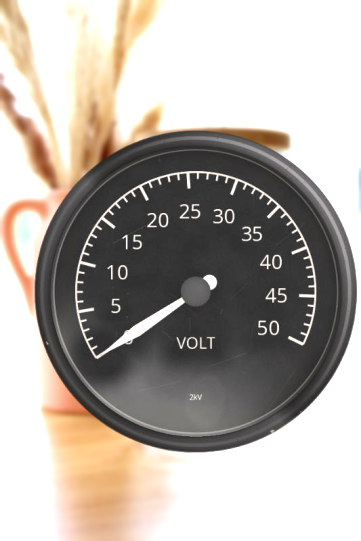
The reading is 0 V
